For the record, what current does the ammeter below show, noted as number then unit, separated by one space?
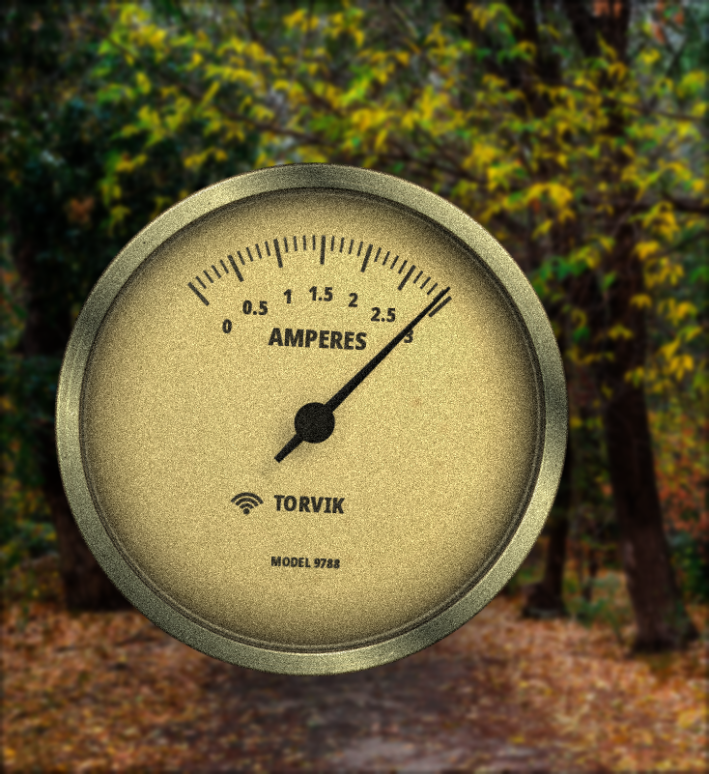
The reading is 2.9 A
